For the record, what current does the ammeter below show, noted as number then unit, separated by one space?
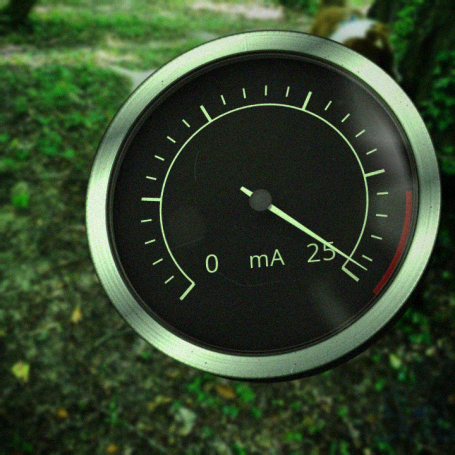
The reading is 24.5 mA
